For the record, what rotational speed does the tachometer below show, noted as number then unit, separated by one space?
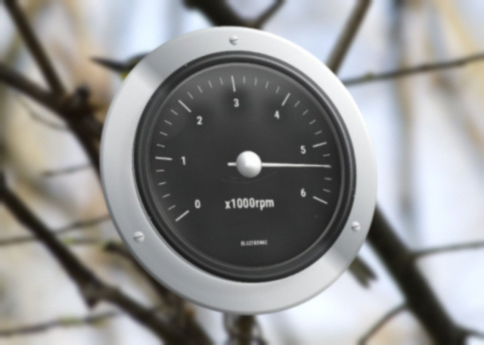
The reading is 5400 rpm
